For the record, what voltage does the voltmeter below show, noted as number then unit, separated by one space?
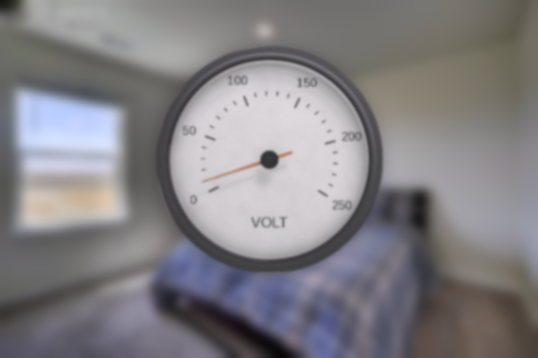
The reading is 10 V
